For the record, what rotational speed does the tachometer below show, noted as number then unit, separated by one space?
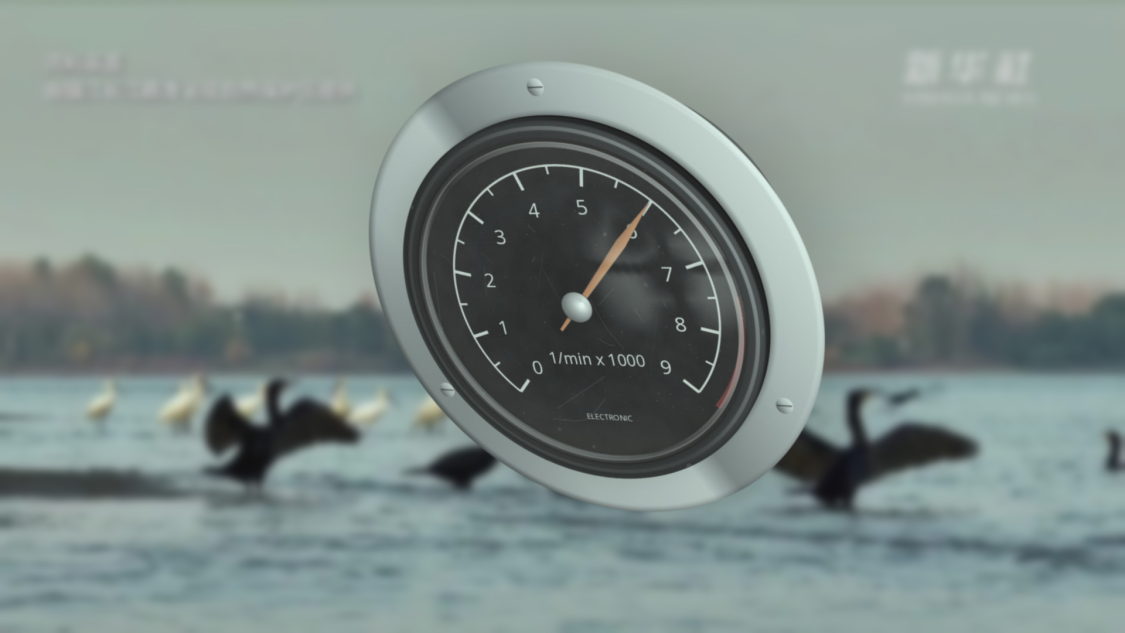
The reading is 6000 rpm
